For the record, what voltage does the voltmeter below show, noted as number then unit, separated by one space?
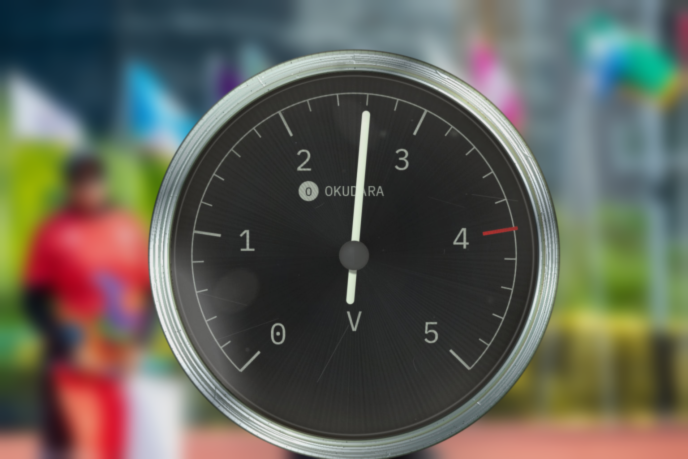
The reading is 2.6 V
